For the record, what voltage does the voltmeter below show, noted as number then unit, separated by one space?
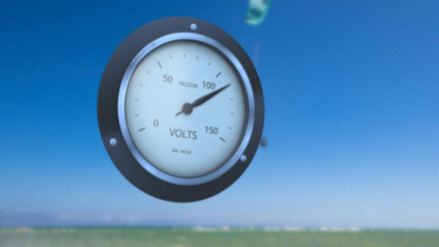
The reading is 110 V
